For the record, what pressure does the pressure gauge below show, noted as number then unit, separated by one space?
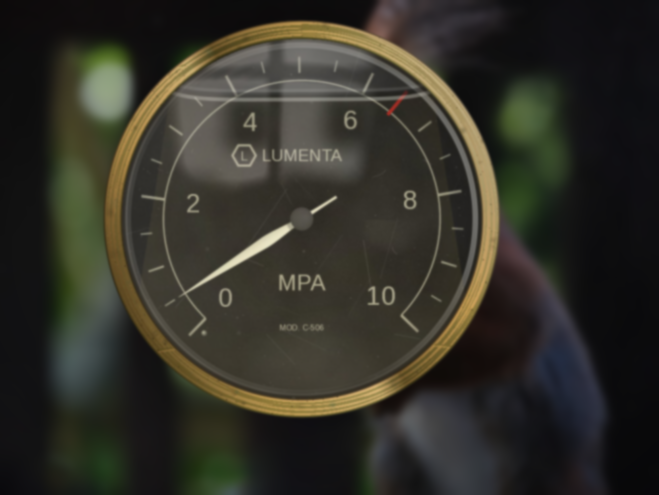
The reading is 0.5 MPa
